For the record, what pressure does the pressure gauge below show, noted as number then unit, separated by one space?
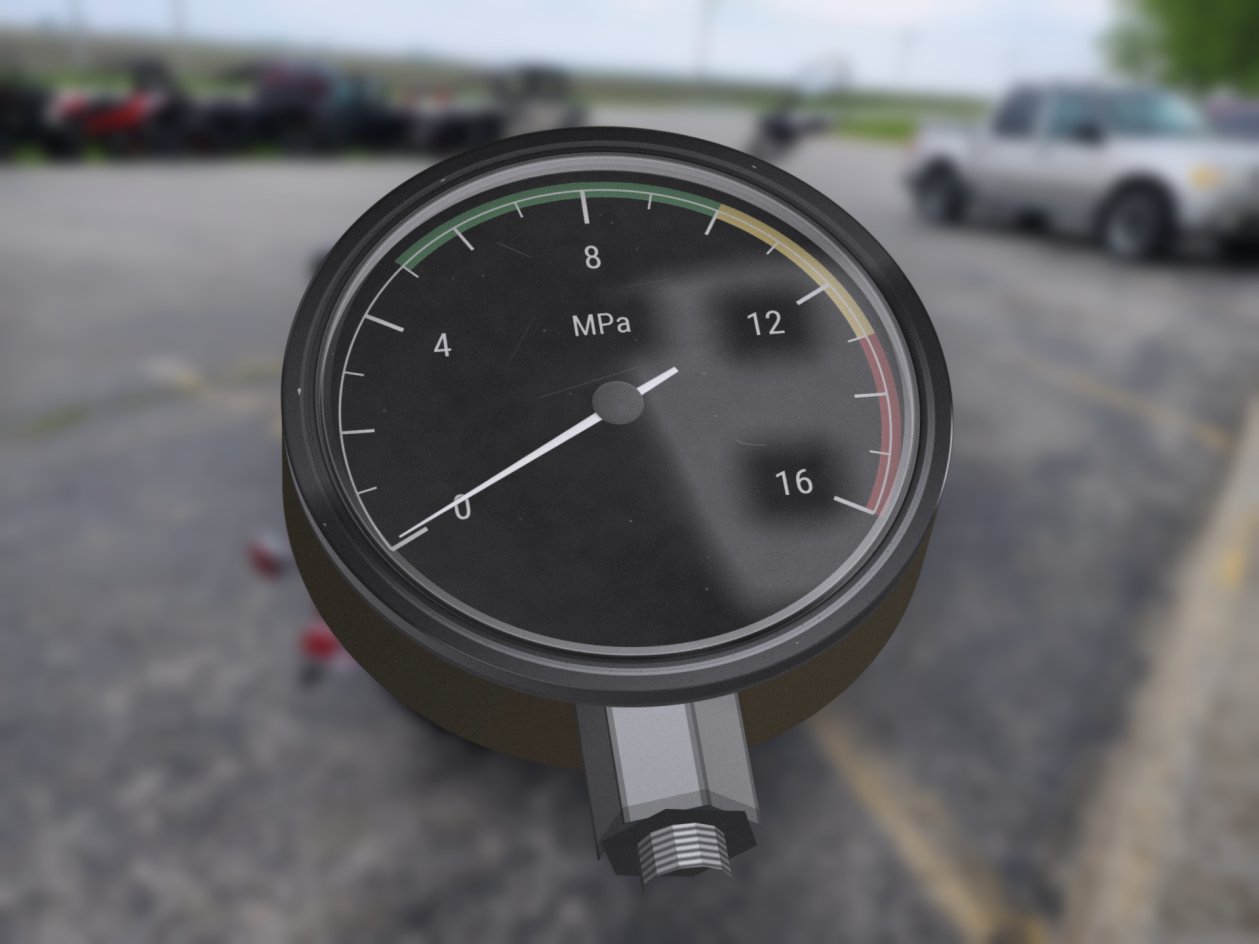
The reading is 0 MPa
